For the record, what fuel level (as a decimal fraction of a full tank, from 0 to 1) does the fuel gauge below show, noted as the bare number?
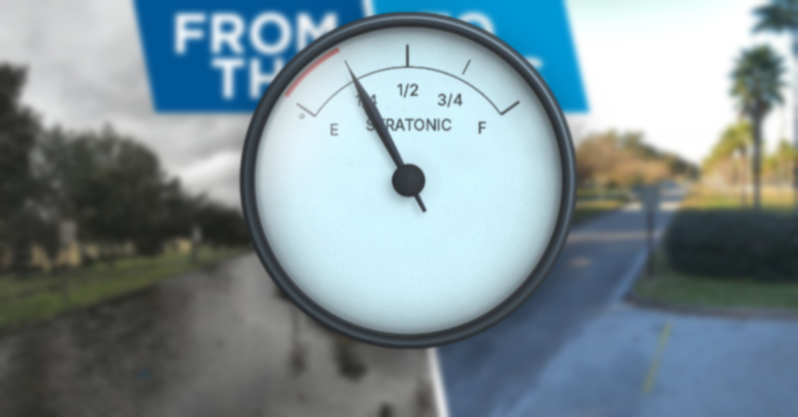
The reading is 0.25
